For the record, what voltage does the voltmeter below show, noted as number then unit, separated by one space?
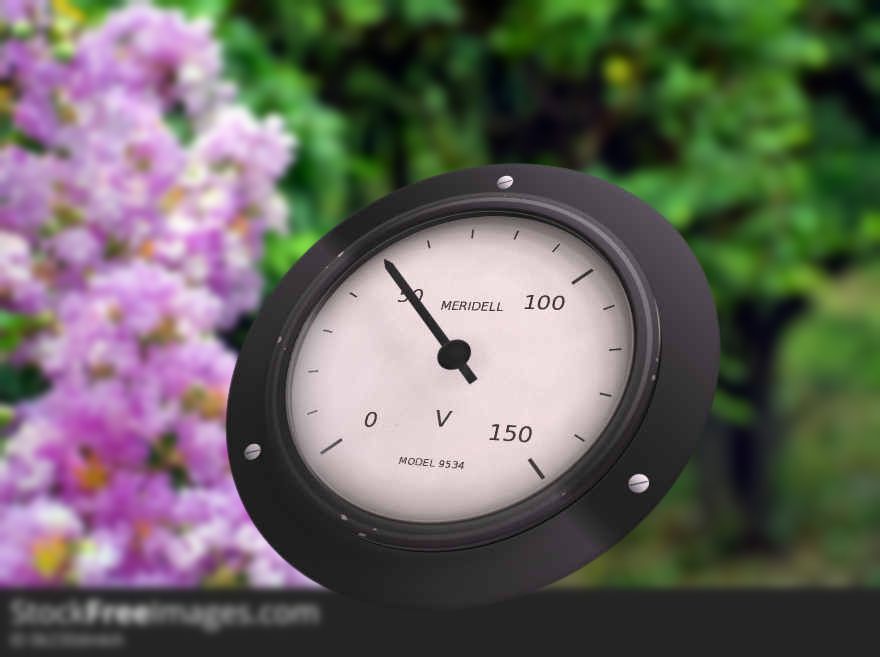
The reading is 50 V
